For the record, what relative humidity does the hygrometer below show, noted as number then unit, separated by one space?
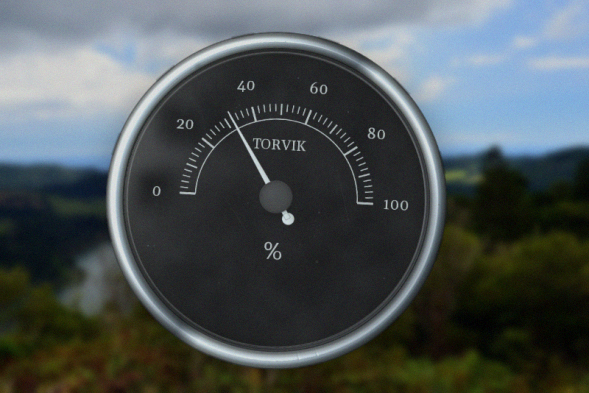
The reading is 32 %
